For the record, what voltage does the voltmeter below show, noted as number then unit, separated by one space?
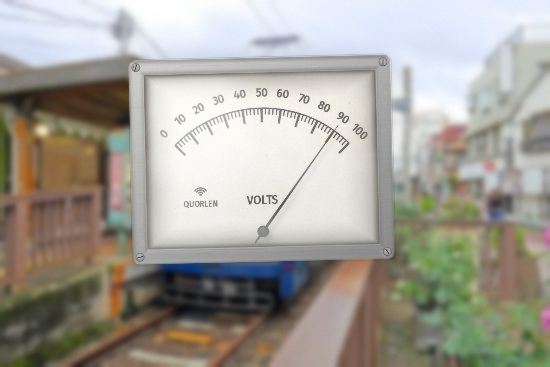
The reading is 90 V
